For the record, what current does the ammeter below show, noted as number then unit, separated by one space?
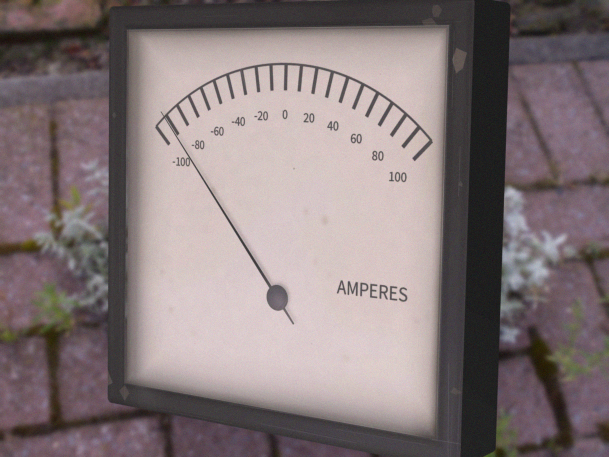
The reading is -90 A
